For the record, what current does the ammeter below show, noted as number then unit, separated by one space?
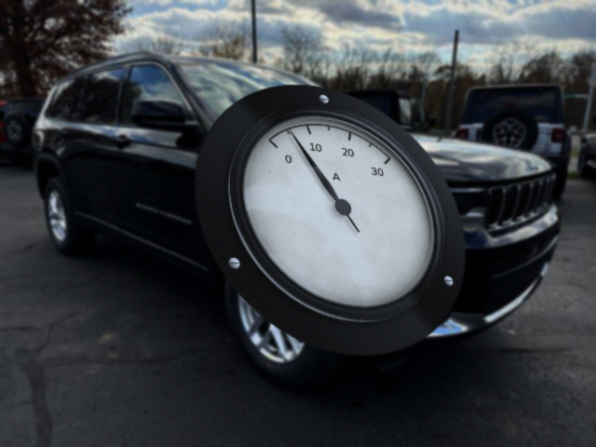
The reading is 5 A
